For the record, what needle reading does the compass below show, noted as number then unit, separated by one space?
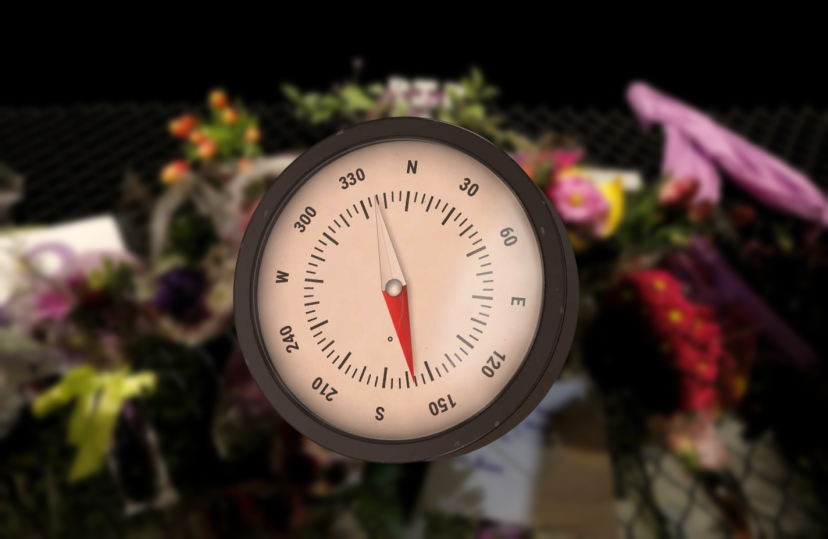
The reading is 160 °
